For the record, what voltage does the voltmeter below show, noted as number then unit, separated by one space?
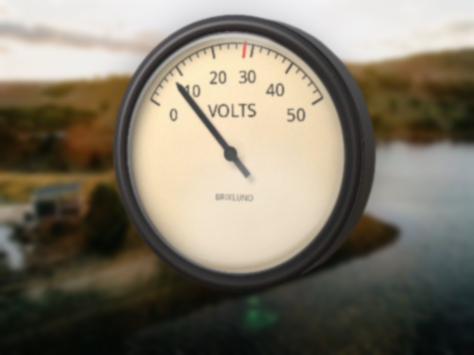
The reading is 8 V
